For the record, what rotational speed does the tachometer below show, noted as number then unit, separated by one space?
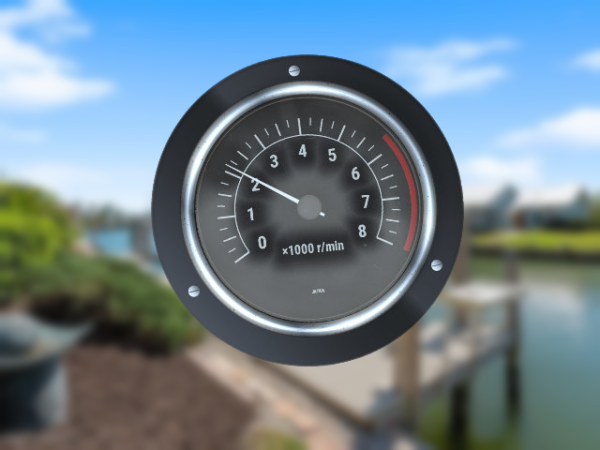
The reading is 2125 rpm
